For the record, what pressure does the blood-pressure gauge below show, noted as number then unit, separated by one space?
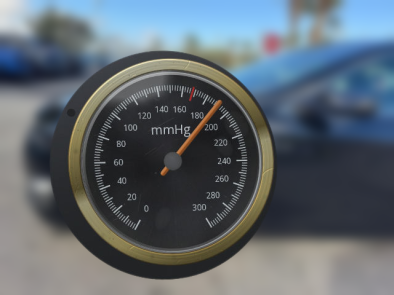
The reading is 190 mmHg
